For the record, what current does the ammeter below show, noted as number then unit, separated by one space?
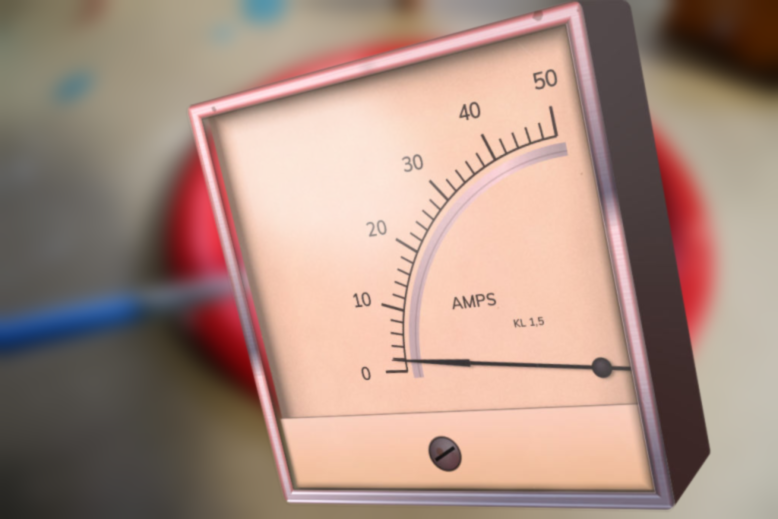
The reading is 2 A
